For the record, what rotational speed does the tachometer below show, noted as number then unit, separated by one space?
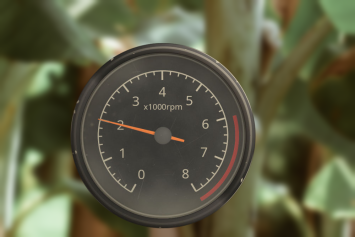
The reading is 2000 rpm
